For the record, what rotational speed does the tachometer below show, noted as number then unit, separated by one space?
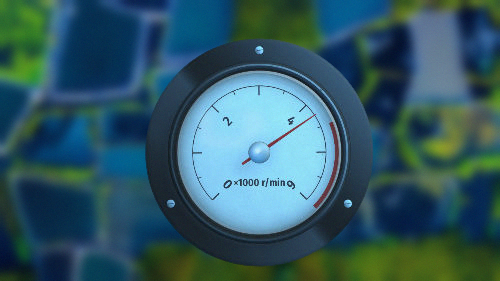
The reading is 4250 rpm
